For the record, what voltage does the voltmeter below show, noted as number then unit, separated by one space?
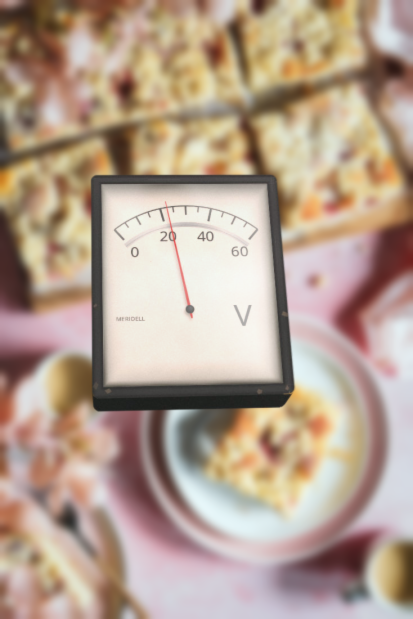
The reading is 22.5 V
